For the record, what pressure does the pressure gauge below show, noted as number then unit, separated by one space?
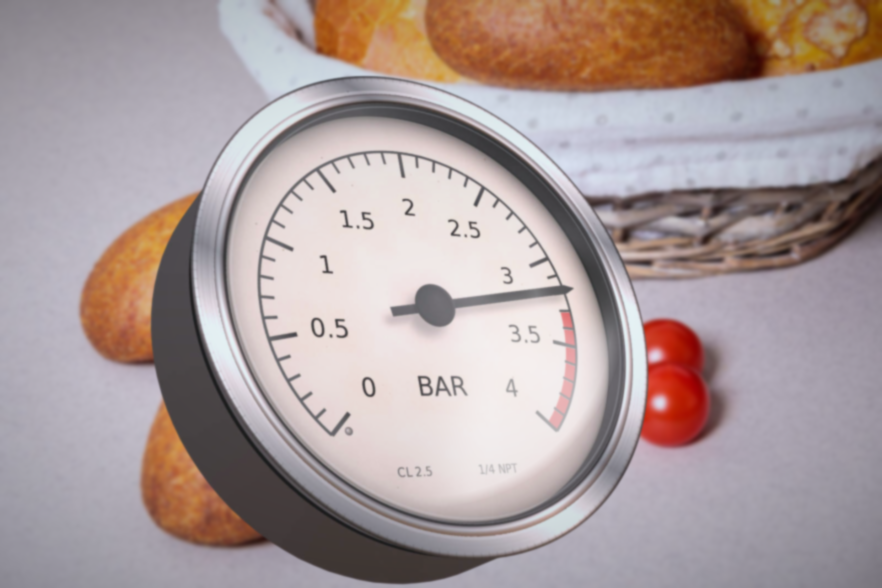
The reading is 3.2 bar
